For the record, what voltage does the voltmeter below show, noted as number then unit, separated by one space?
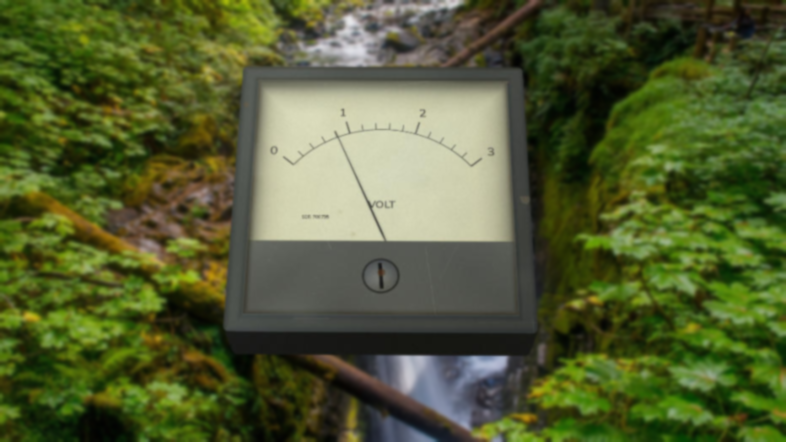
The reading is 0.8 V
